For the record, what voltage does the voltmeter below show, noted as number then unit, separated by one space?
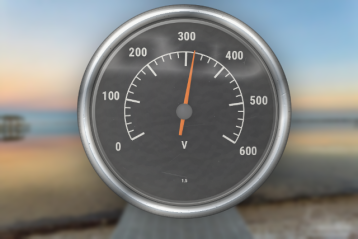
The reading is 320 V
